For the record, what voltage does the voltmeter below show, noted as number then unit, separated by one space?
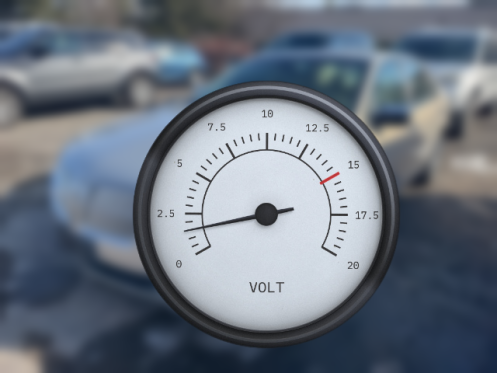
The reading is 1.5 V
